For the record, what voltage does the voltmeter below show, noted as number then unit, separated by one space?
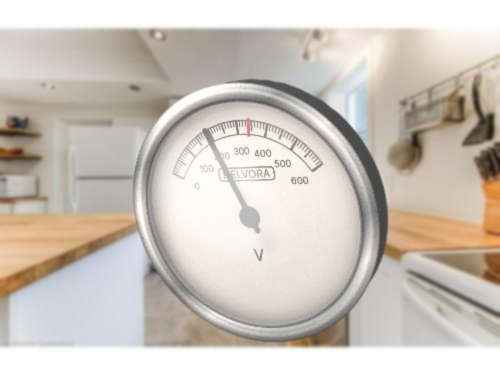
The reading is 200 V
